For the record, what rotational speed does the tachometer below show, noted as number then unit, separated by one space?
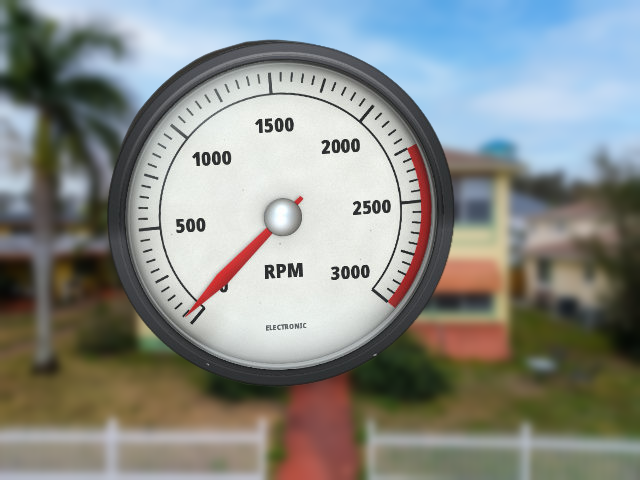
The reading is 50 rpm
